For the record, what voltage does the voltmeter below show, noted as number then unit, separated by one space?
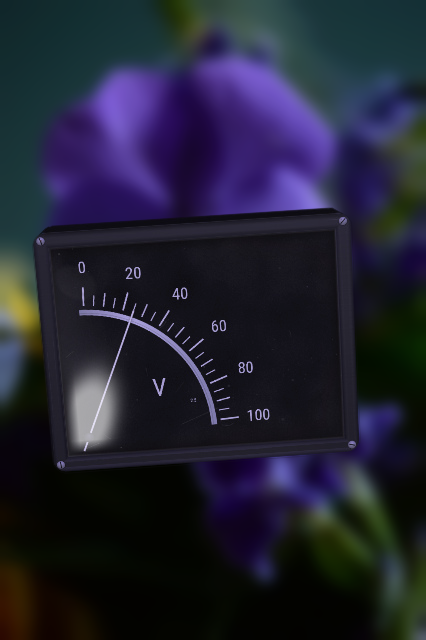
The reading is 25 V
